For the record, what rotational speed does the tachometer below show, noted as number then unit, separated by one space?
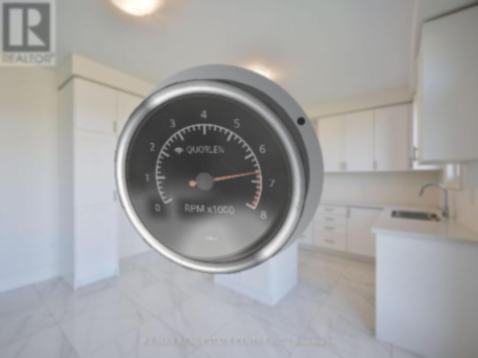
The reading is 6600 rpm
